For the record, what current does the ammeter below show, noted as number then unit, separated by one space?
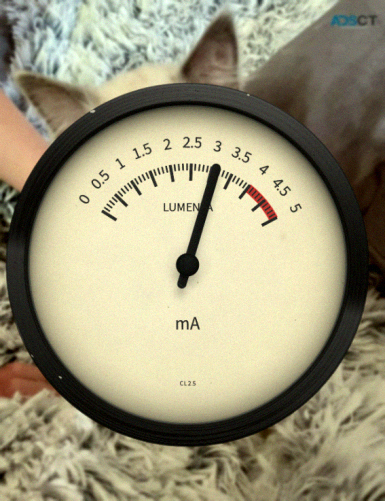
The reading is 3.1 mA
